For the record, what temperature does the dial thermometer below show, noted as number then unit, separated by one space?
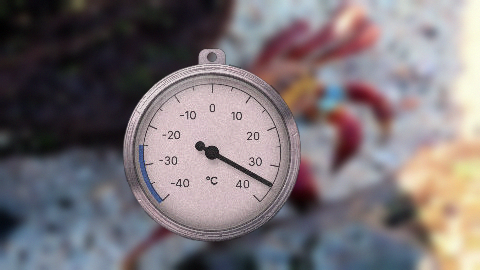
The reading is 35 °C
